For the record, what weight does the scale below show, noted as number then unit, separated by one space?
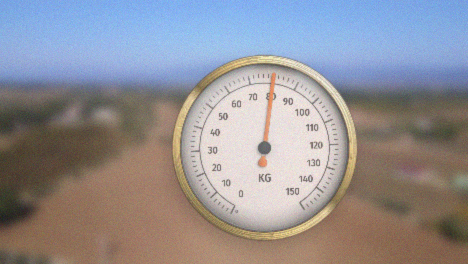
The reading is 80 kg
